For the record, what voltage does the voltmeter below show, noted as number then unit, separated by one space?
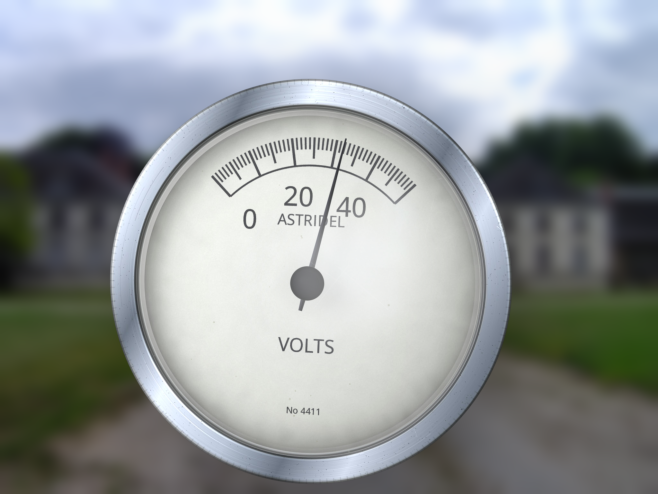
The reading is 32 V
